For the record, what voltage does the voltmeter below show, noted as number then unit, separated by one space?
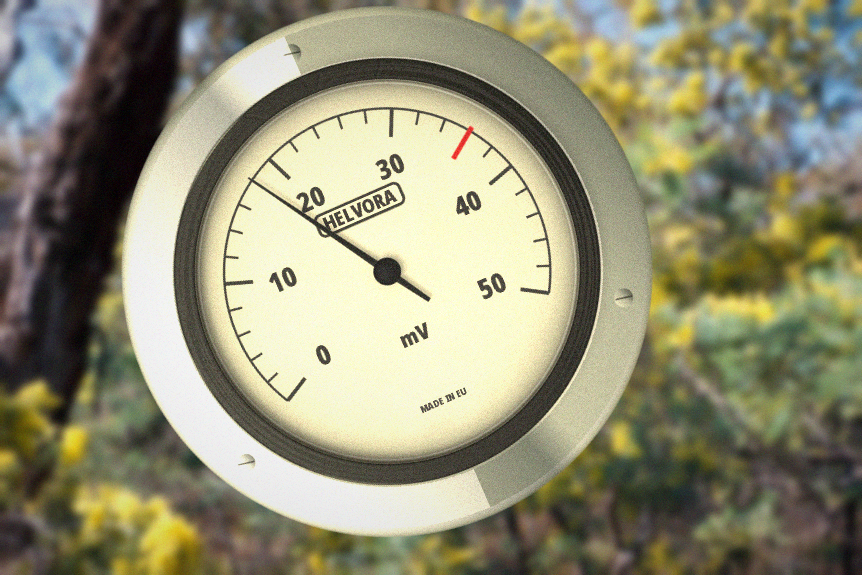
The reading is 18 mV
